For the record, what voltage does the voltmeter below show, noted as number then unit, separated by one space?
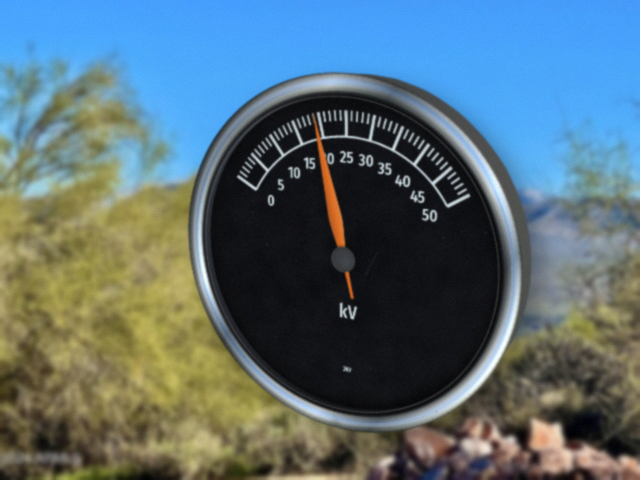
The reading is 20 kV
